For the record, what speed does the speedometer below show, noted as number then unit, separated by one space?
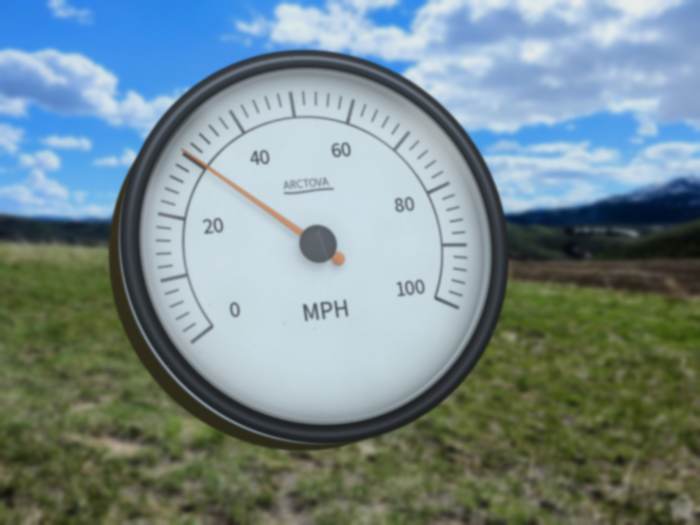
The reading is 30 mph
